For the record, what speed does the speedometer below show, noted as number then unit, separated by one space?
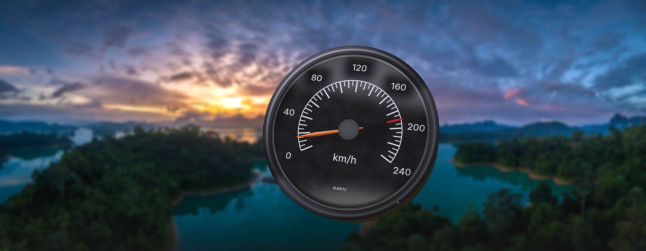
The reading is 15 km/h
